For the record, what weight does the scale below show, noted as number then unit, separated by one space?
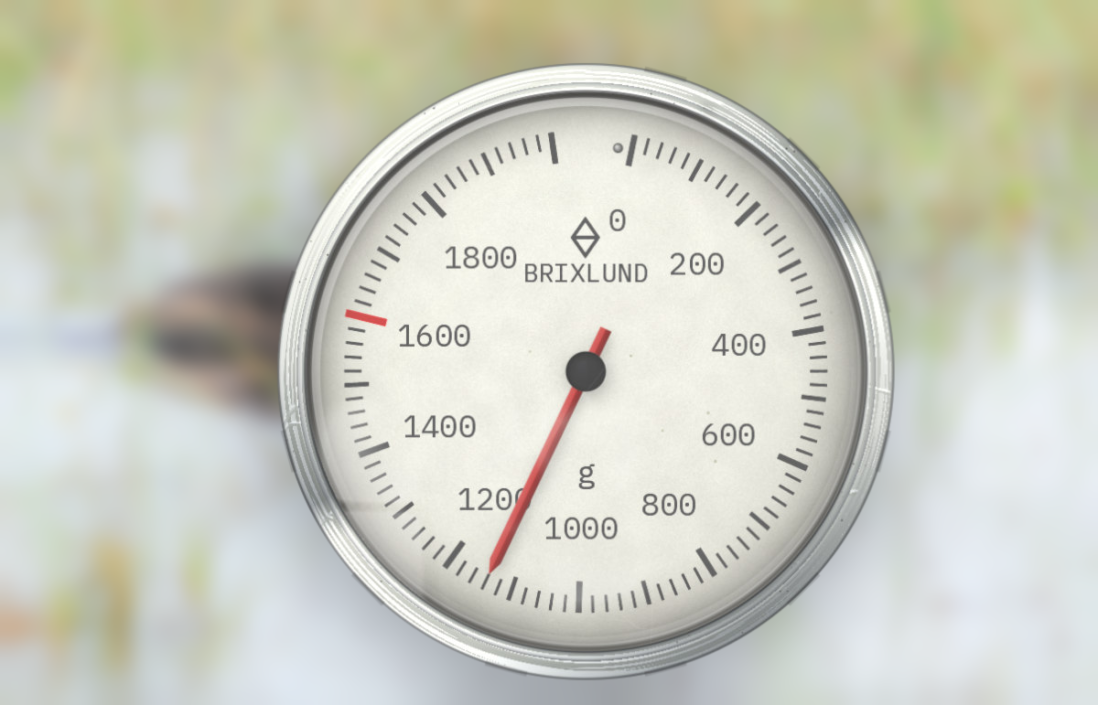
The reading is 1140 g
